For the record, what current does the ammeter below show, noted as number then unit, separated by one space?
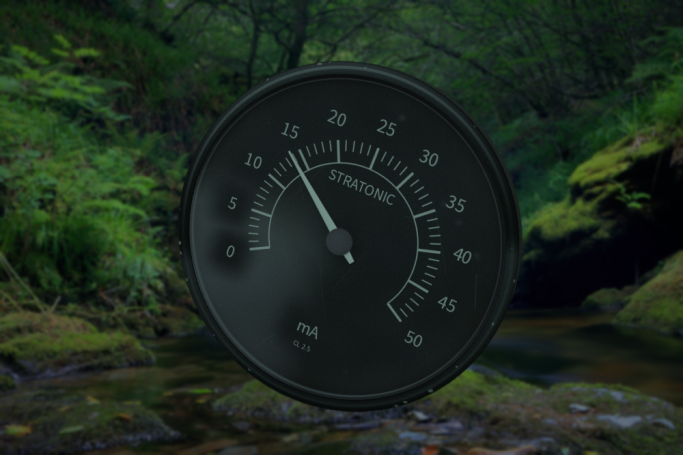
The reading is 14 mA
